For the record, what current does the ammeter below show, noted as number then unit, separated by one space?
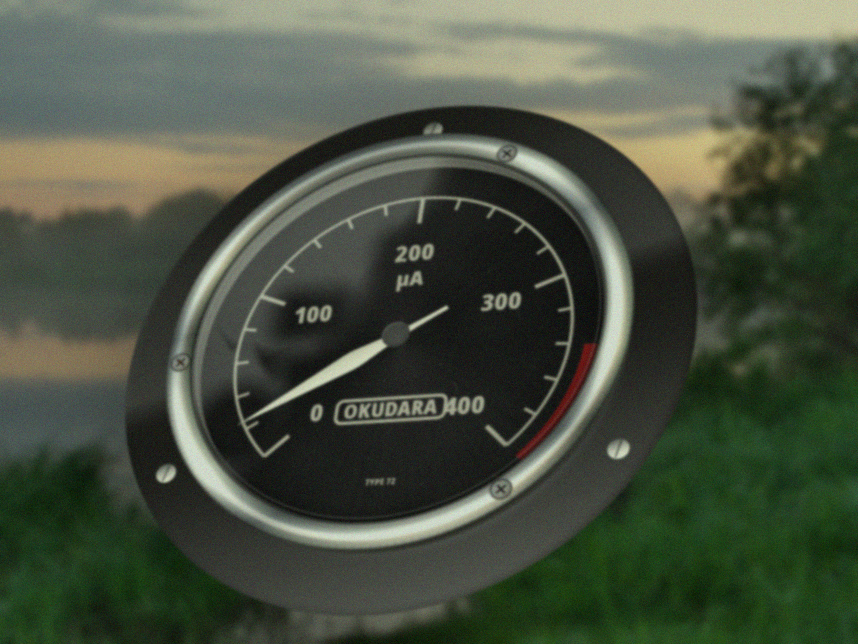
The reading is 20 µA
